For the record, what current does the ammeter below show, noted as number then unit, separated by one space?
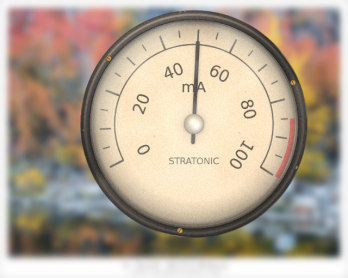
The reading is 50 mA
